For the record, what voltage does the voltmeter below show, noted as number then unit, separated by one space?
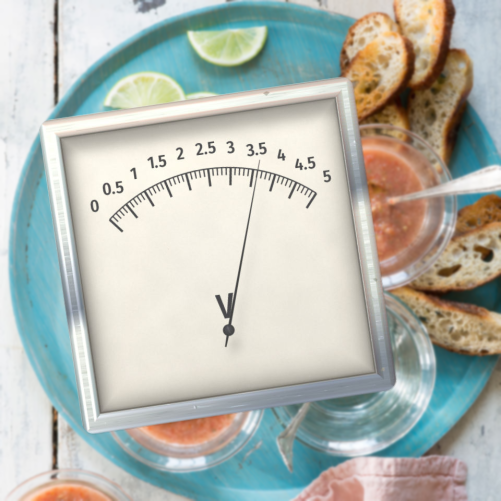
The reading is 3.6 V
